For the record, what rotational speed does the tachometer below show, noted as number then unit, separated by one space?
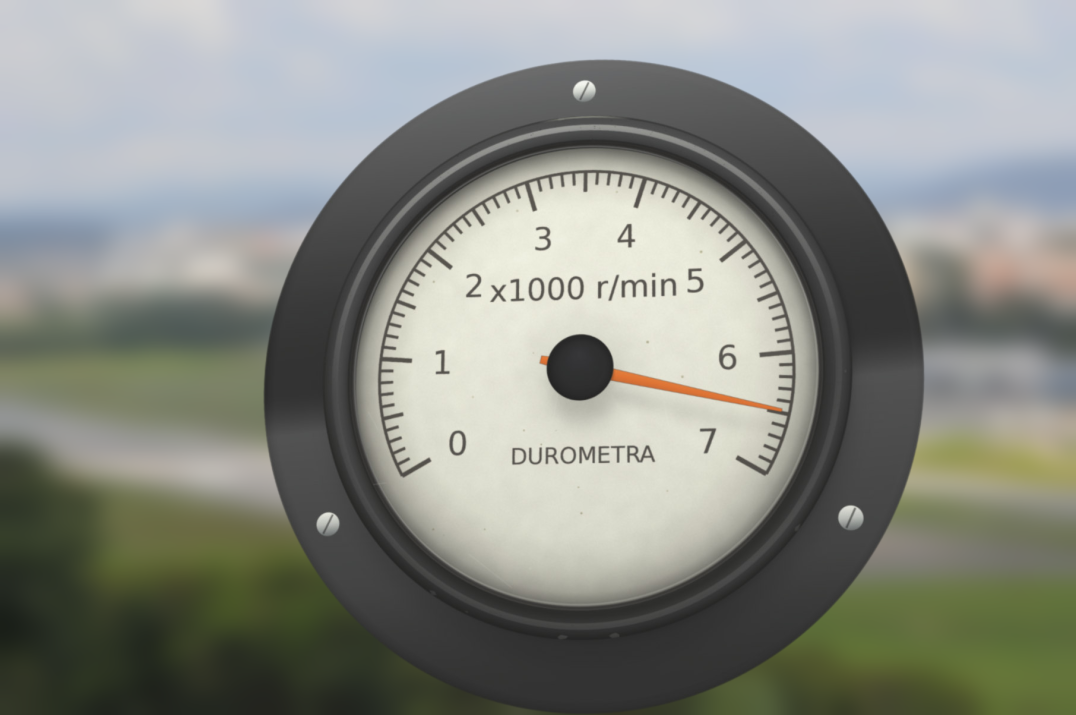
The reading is 6500 rpm
